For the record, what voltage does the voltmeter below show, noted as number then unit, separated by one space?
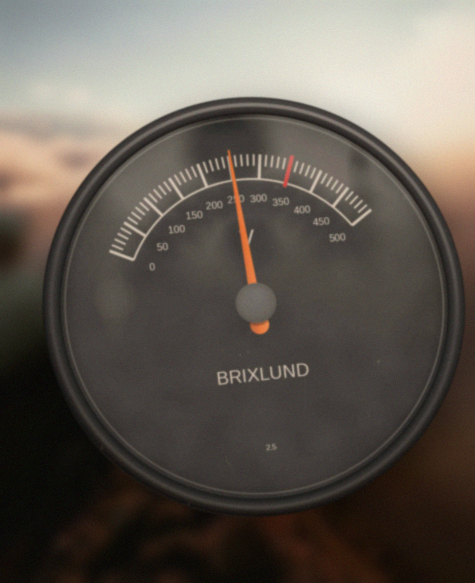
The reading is 250 V
